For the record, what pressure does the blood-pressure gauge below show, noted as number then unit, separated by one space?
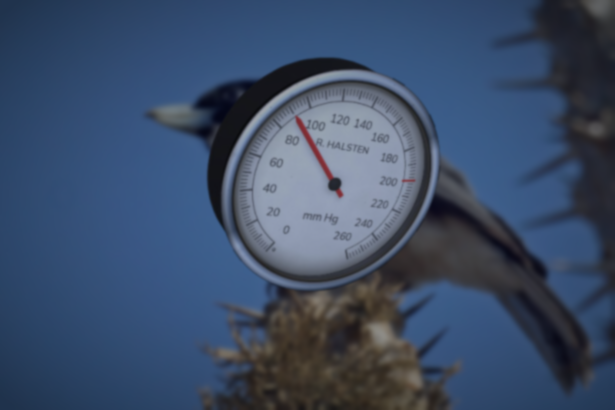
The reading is 90 mmHg
